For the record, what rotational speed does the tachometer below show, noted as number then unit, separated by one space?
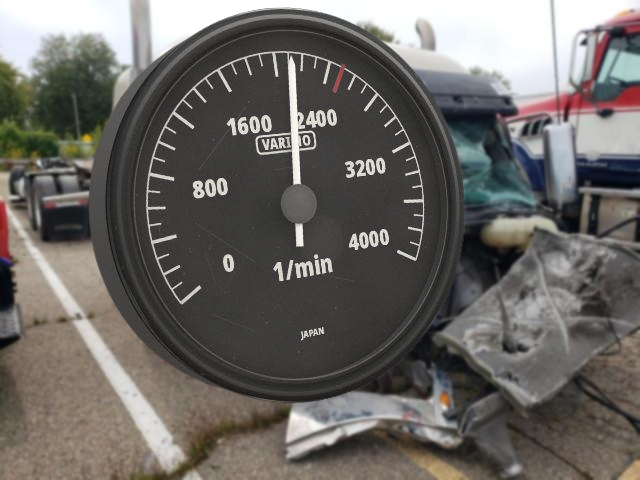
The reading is 2100 rpm
